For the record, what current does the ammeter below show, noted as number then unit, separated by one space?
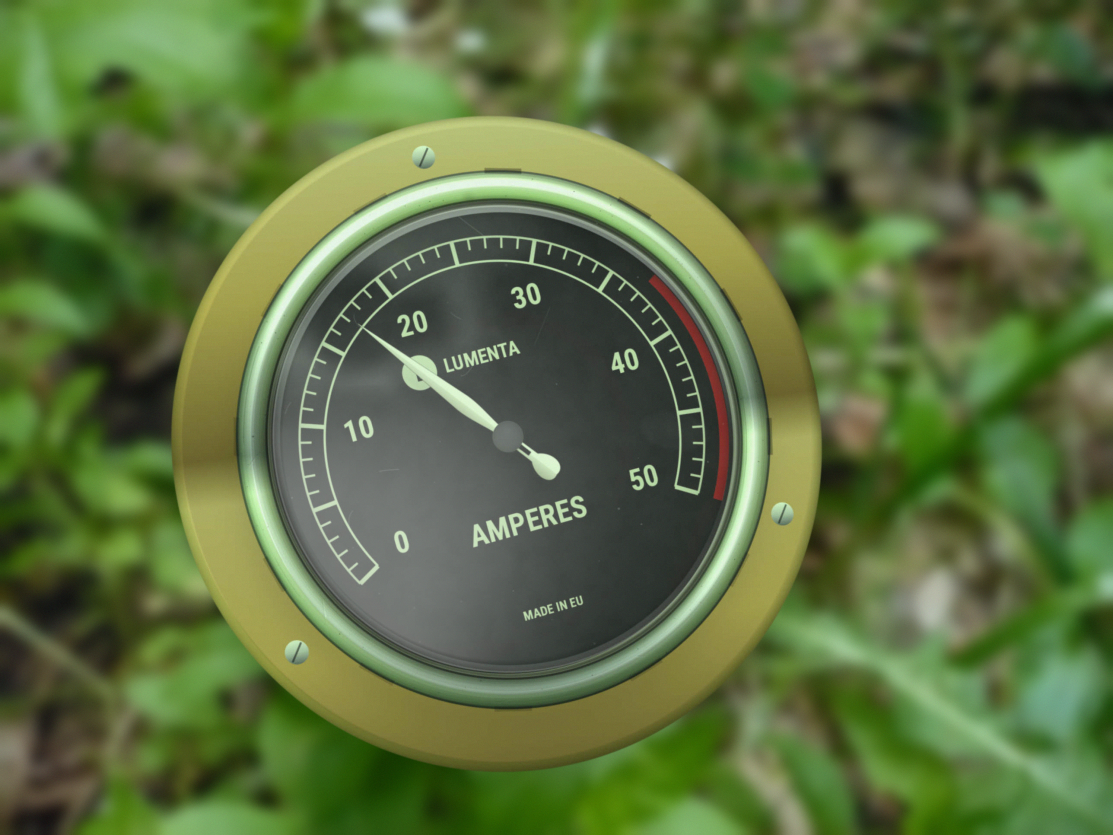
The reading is 17 A
